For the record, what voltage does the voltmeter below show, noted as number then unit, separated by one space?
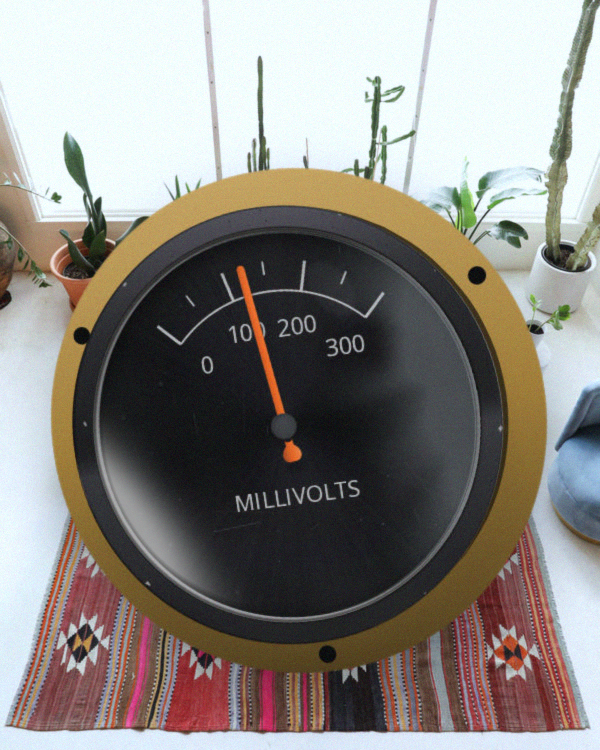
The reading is 125 mV
